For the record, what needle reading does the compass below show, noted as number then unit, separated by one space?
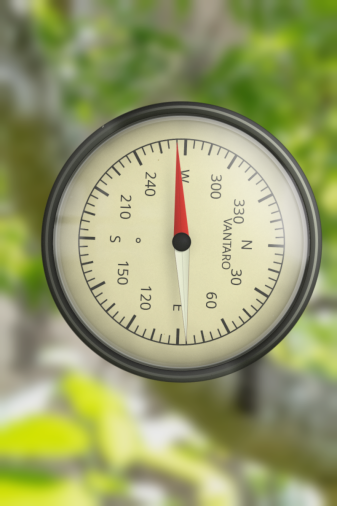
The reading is 265 °
